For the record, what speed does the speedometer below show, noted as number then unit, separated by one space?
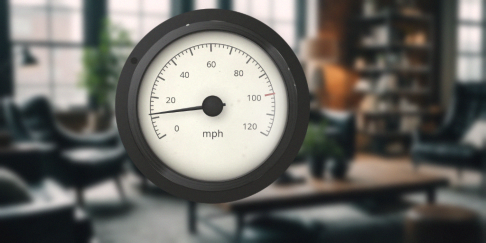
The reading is 12 mph
